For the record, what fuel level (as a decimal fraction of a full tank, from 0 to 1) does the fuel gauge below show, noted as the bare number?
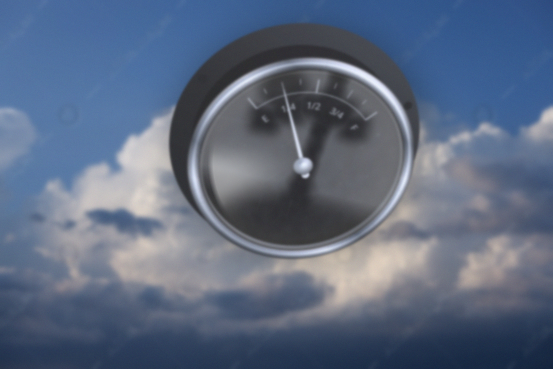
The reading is 0.25
